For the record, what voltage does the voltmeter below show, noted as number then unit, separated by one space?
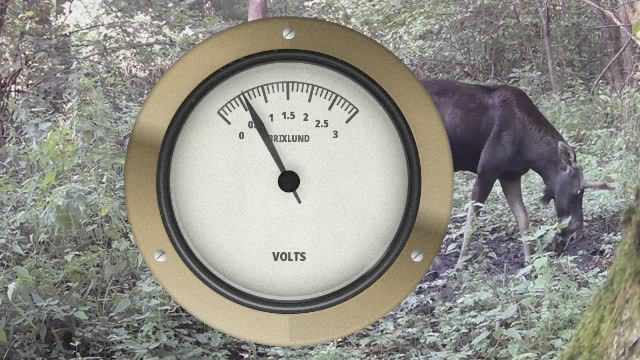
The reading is 0.6 V
